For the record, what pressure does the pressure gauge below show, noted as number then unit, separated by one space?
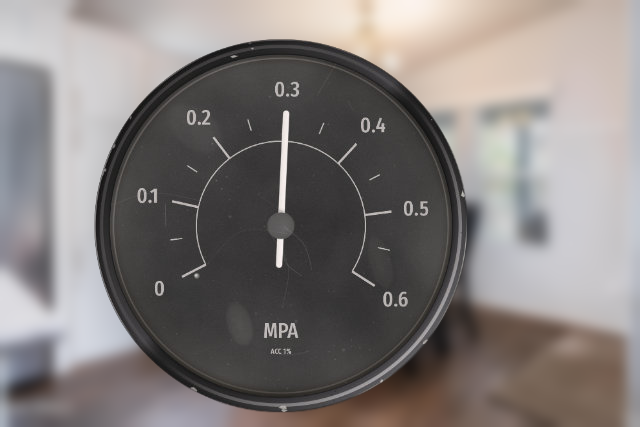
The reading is 0.3 MPa
